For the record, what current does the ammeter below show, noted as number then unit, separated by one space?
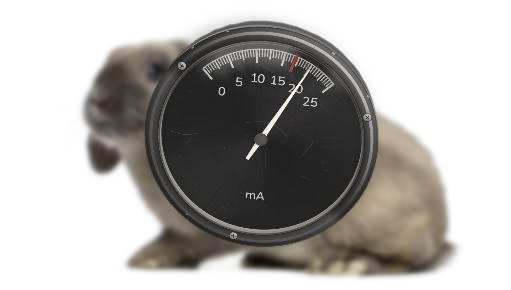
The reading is 20 mA
